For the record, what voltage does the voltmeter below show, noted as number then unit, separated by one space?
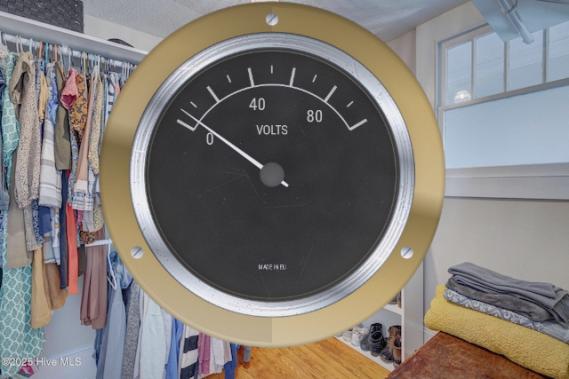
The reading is 5 V
